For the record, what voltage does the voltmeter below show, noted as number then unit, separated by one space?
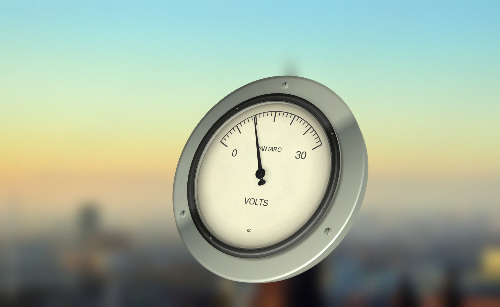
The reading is 10 V
